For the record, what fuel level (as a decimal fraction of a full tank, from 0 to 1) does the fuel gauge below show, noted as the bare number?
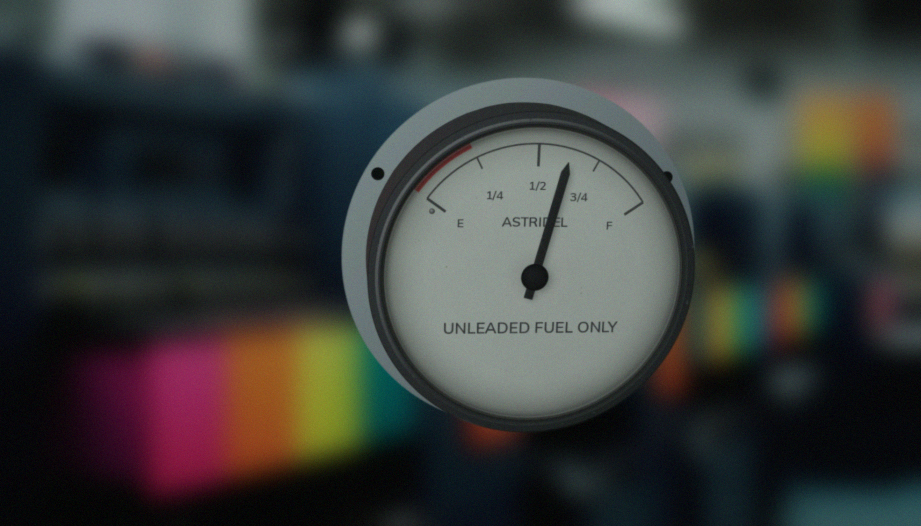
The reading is 0.625
